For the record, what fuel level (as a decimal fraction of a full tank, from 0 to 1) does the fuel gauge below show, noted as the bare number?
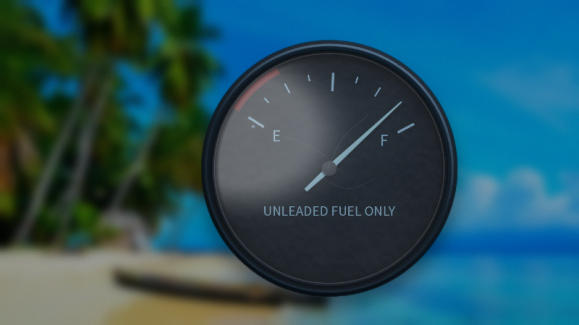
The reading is 0.875
